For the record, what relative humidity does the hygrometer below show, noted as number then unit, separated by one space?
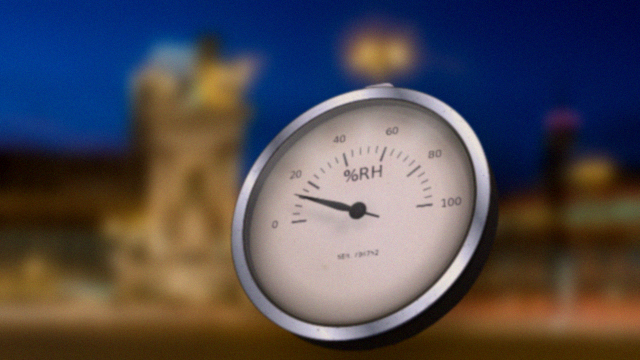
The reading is 12 %
